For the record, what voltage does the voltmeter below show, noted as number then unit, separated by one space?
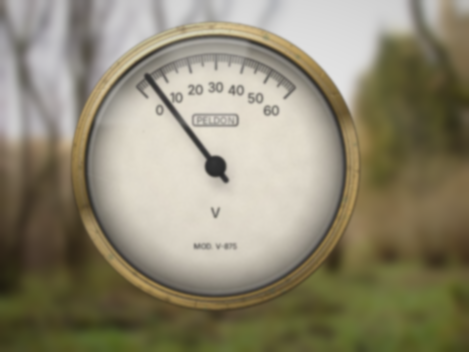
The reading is 5 V
